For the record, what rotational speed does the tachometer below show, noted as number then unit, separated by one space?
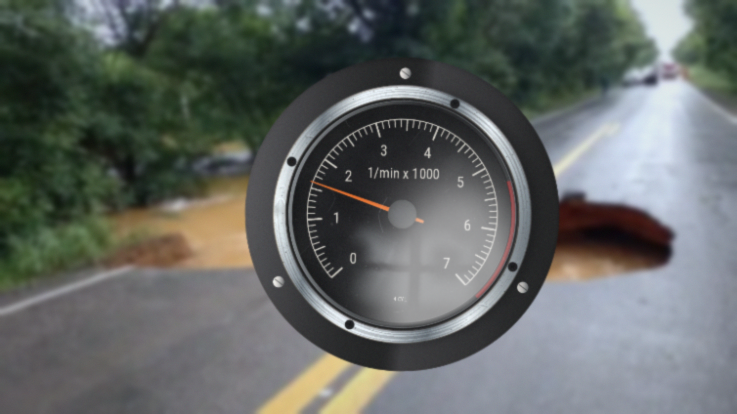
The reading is 1600 rpm
